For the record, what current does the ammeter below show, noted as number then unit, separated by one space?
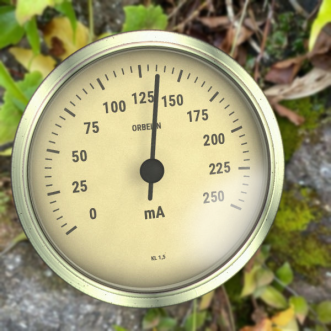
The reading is 135 mA
